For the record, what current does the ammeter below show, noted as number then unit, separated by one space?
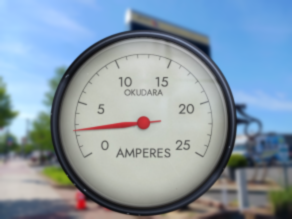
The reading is 2.5 A
